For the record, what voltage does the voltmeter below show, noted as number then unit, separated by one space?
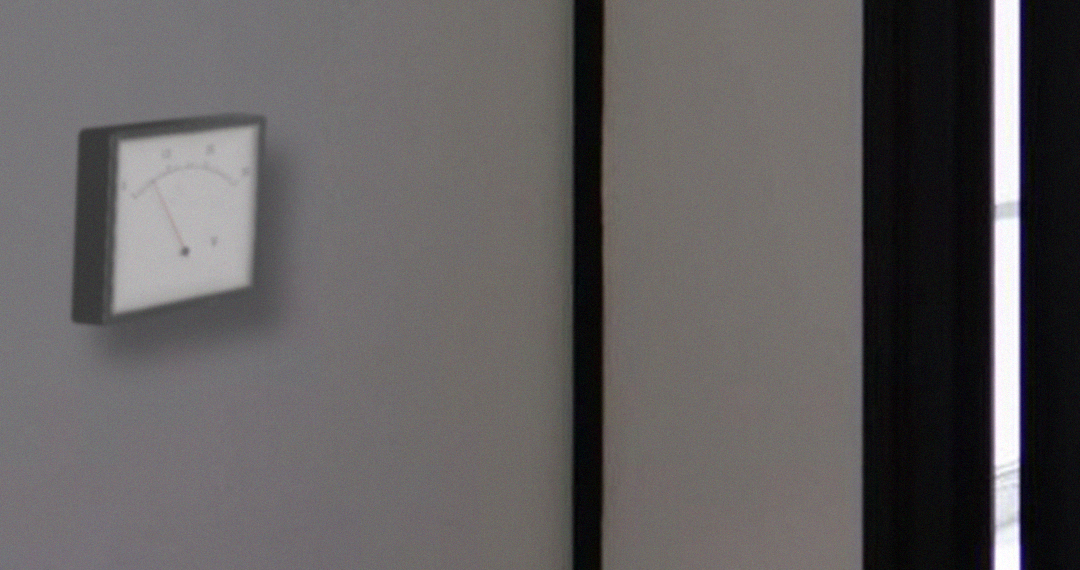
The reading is 5 V
